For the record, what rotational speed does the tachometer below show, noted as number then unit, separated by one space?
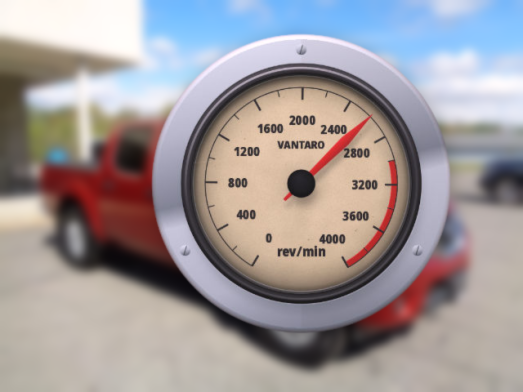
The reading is 2600 rpm
